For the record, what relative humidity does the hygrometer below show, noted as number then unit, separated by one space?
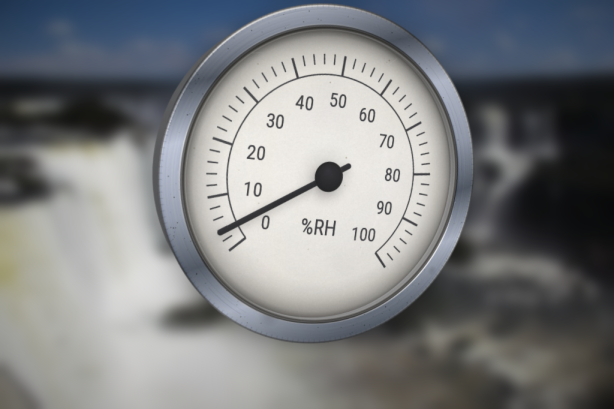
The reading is 4 %
